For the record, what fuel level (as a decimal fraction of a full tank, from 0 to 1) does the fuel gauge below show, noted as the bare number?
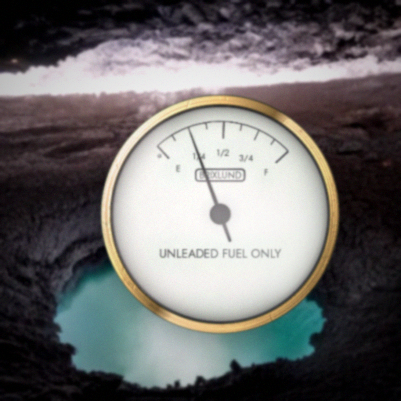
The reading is 0.25
